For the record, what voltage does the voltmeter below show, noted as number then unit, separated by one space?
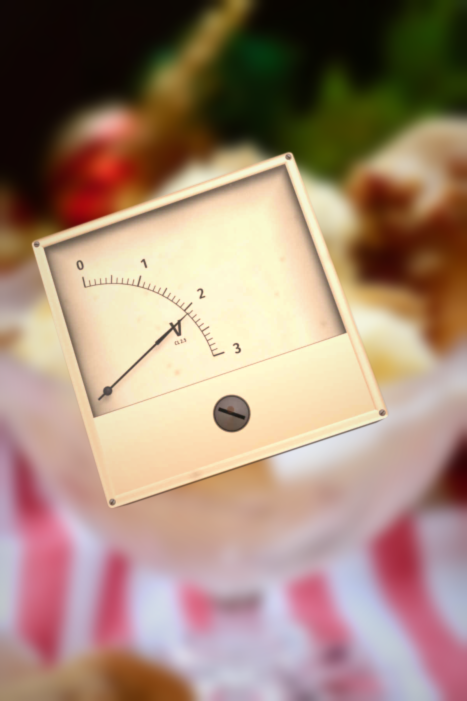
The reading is 2.1 V
